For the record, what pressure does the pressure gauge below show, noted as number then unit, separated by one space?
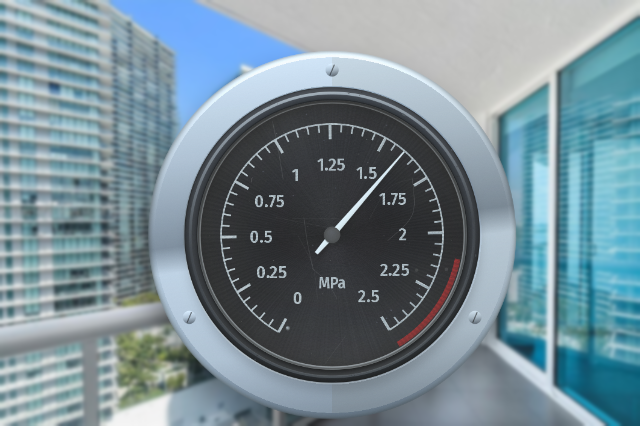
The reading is 1.6 MPa
